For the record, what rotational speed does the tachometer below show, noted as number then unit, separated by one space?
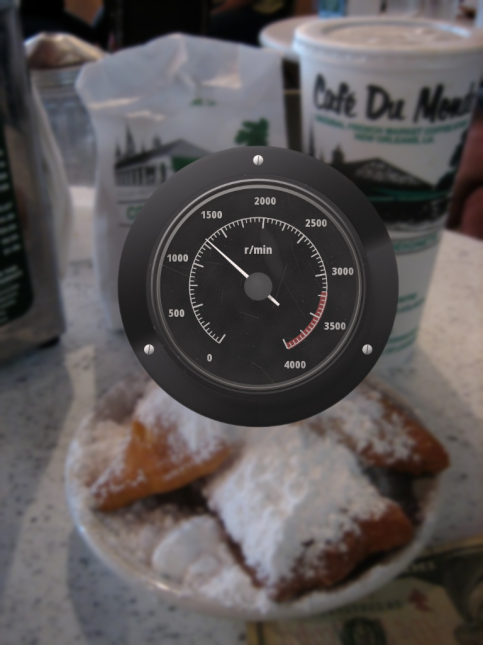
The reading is 1300 rpm
